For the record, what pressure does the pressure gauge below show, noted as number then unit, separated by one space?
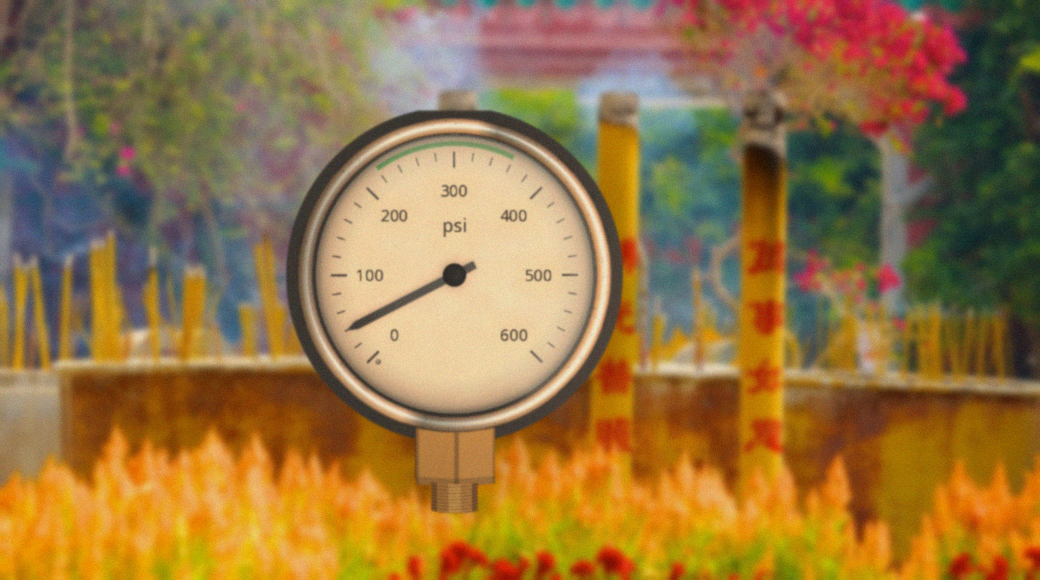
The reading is 40 psi
